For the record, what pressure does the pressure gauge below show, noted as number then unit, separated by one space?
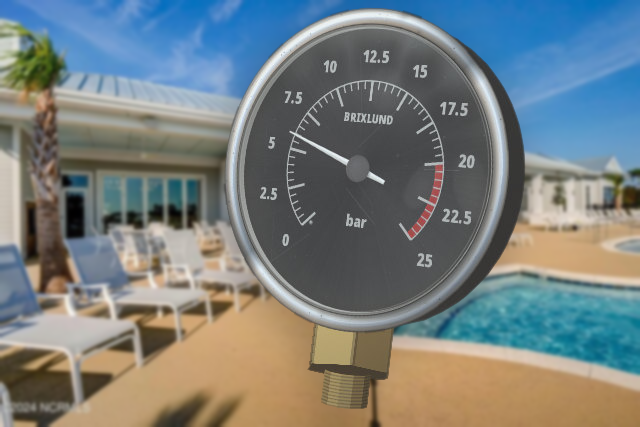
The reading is 6 bar
